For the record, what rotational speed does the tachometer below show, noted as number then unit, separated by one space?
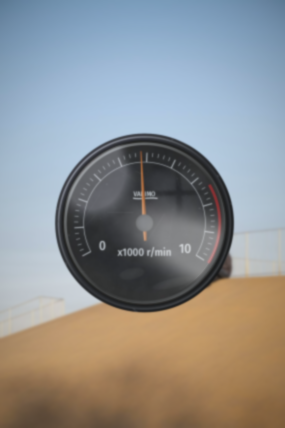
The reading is 4800 rpm
